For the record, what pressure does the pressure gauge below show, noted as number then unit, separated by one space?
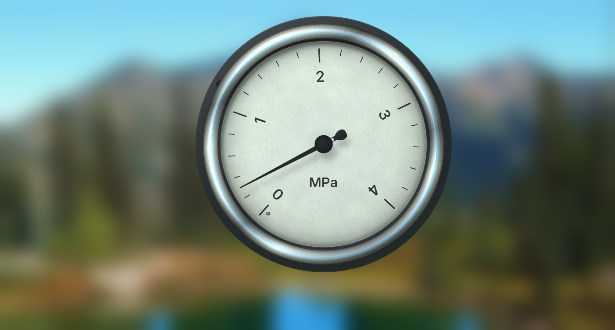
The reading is 0.3 MPa
